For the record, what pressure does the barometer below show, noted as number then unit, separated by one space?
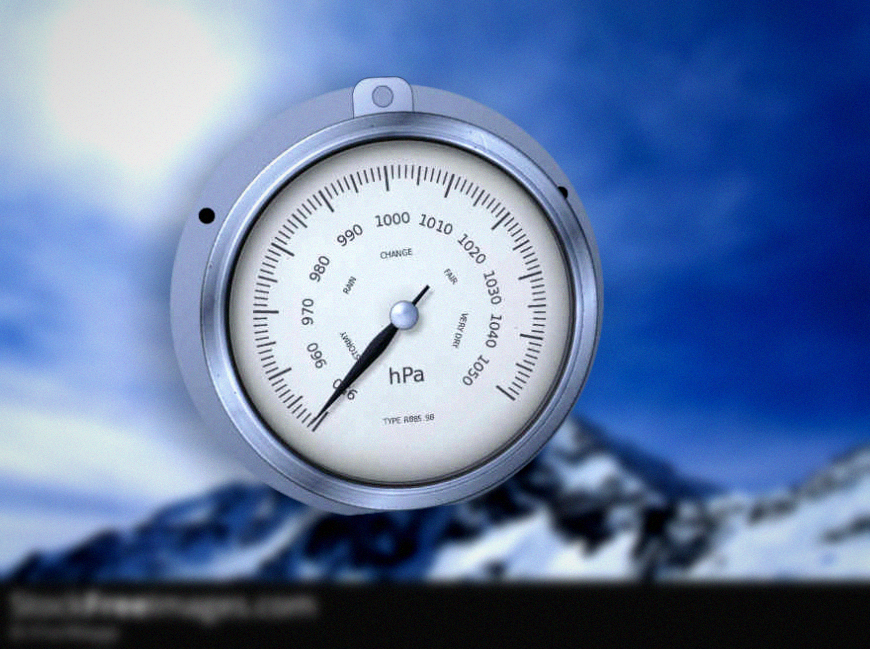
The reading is 951 hPa
